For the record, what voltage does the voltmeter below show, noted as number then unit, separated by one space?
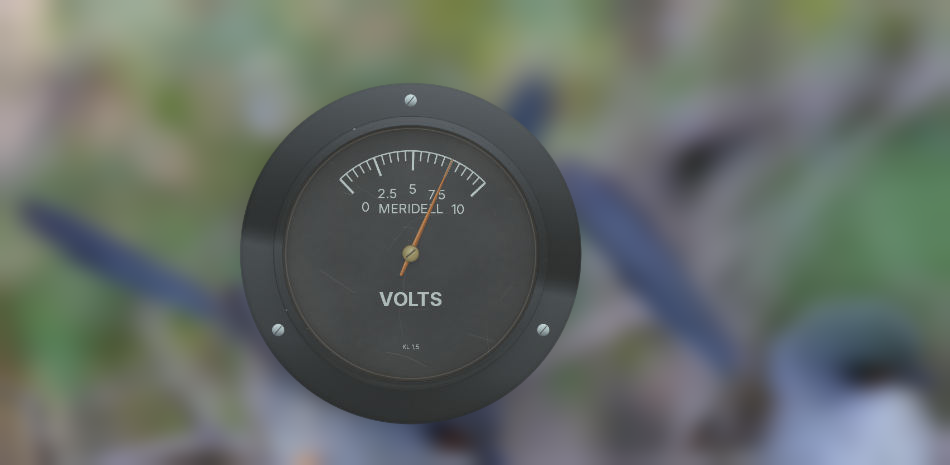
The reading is 7.5 V
